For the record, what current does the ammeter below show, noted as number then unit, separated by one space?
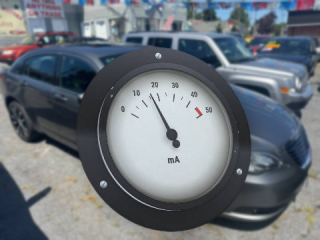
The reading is 15 mA
